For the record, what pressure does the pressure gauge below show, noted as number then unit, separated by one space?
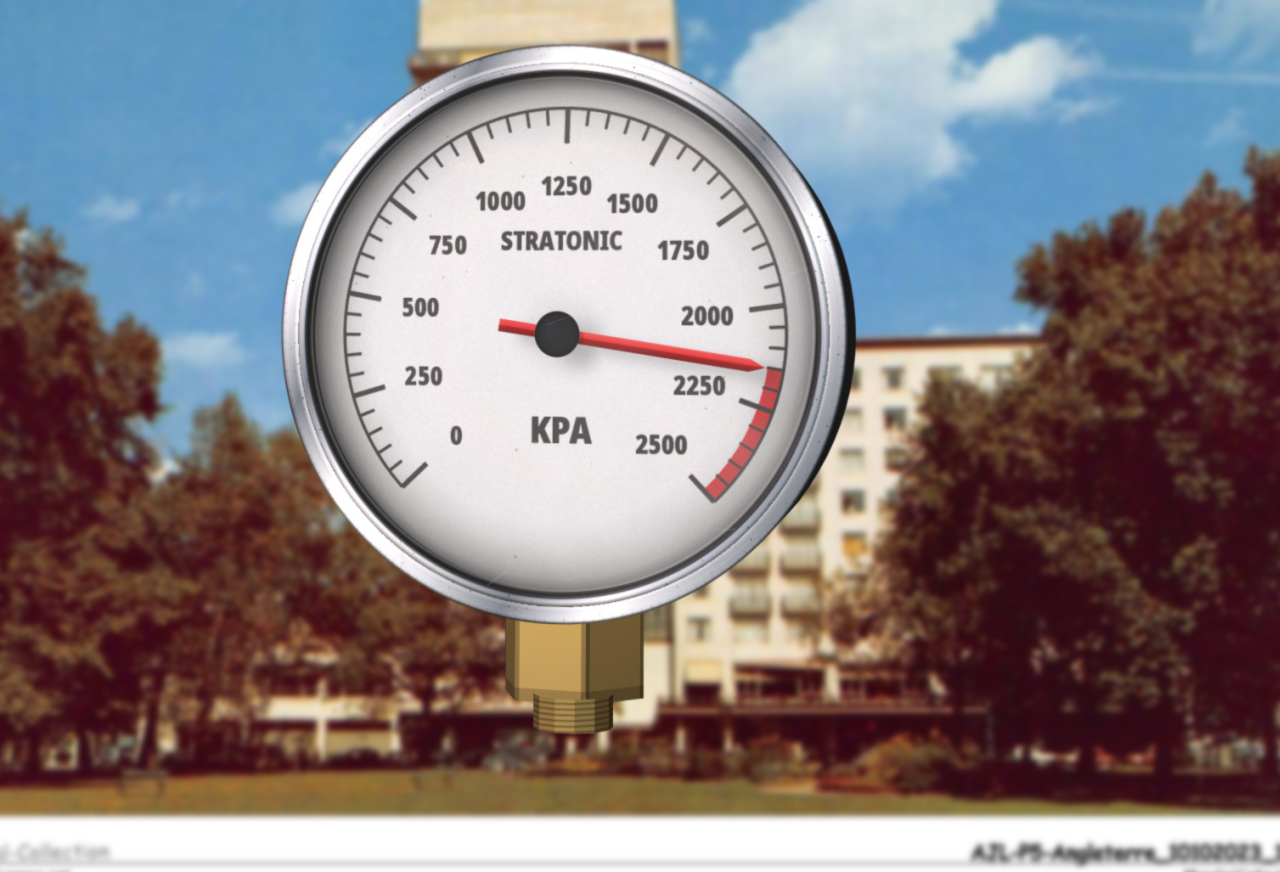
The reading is 2150 kPa
